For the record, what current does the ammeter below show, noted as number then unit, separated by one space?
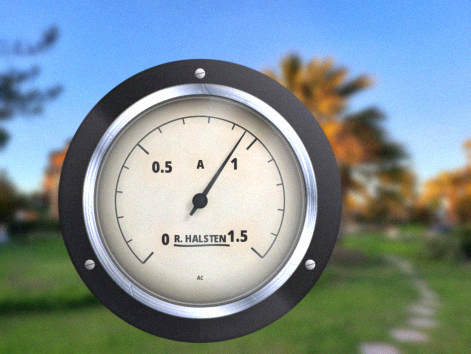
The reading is 0.95 A
